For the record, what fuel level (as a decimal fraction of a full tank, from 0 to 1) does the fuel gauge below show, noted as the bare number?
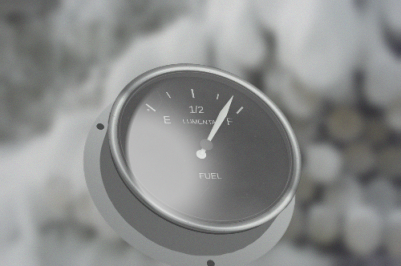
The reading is 0.875
